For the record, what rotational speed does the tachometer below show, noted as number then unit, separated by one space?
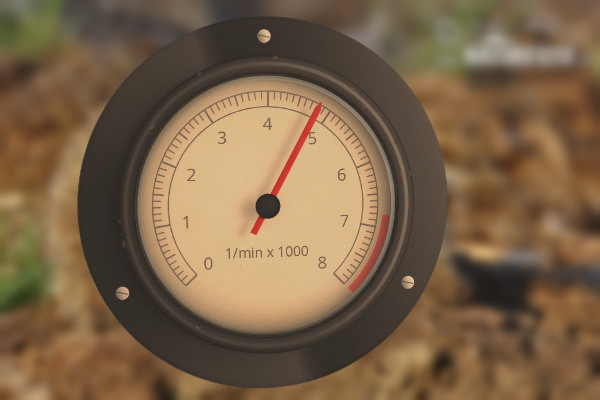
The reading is 4800 rpm
